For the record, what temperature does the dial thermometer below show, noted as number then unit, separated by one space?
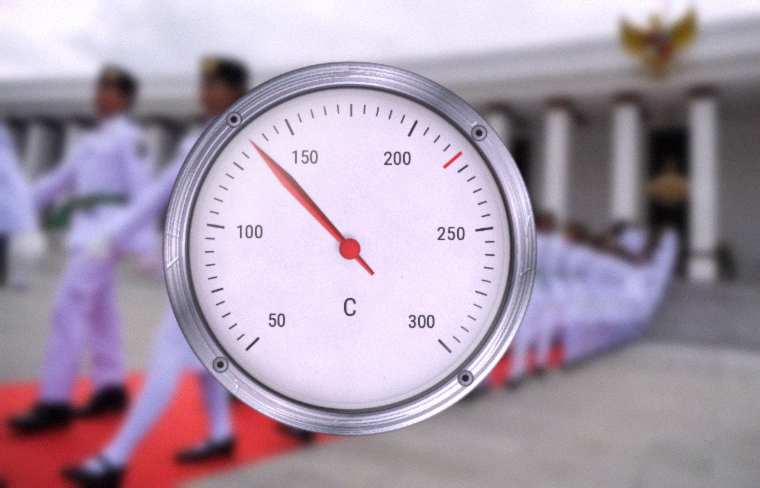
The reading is 135 °C
